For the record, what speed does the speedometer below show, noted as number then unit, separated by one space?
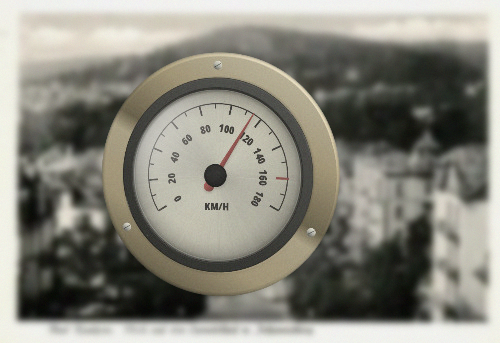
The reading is 115 km/h
